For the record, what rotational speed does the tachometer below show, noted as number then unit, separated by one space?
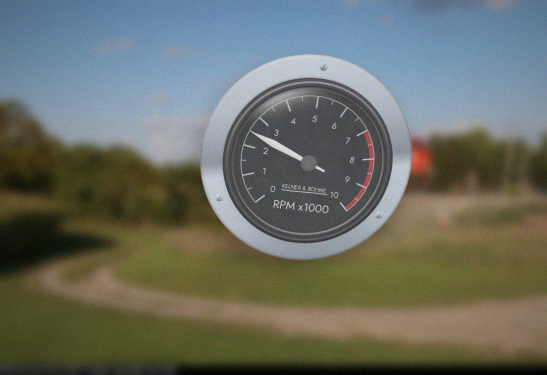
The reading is 2500 rpm
